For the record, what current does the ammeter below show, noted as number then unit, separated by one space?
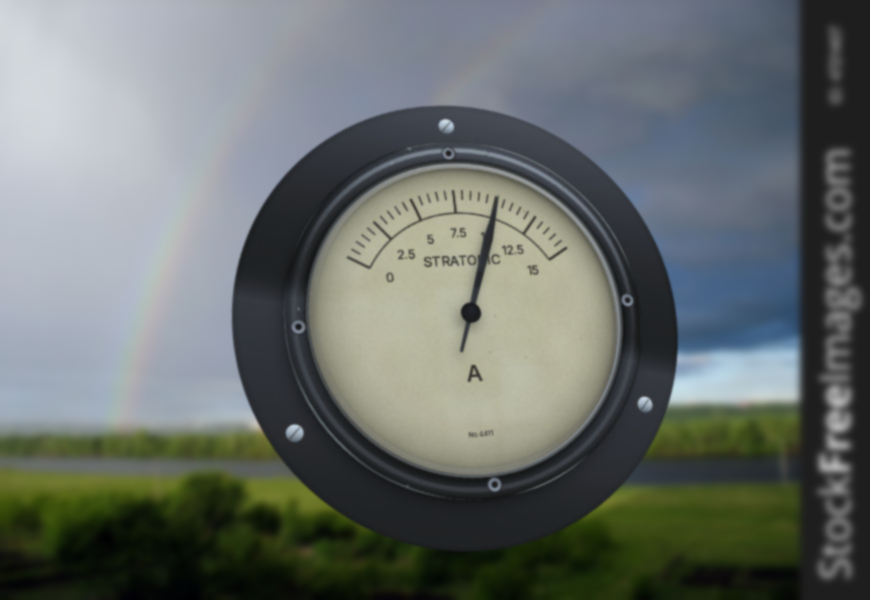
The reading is 10 A
